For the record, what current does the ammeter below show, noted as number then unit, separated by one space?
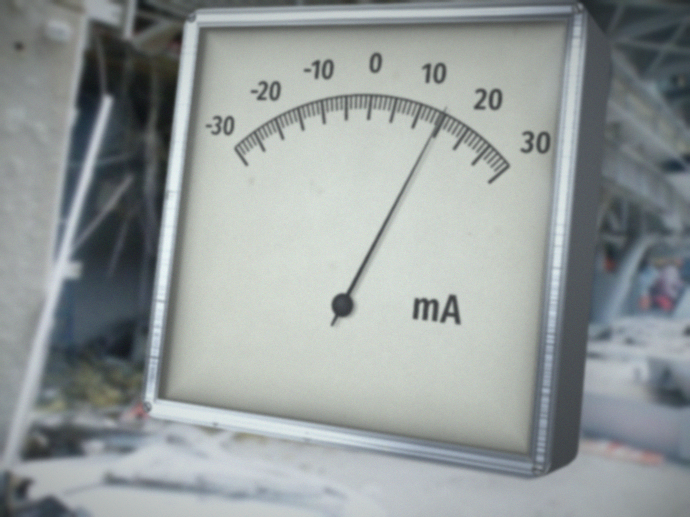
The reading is 15 mA
